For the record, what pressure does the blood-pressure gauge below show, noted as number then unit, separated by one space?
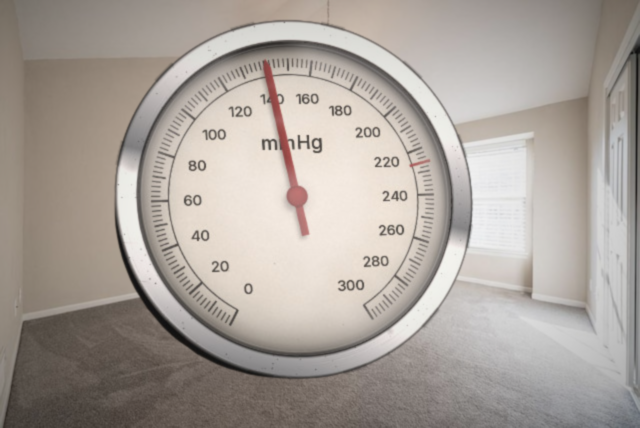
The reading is 140 mmHg
